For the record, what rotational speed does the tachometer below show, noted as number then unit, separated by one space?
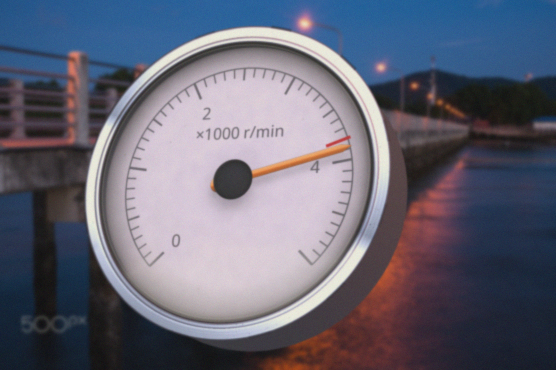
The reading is 3900 rpm
